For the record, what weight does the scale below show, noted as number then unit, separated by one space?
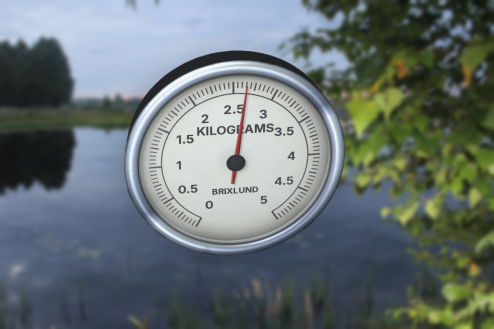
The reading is 2.65 kg
